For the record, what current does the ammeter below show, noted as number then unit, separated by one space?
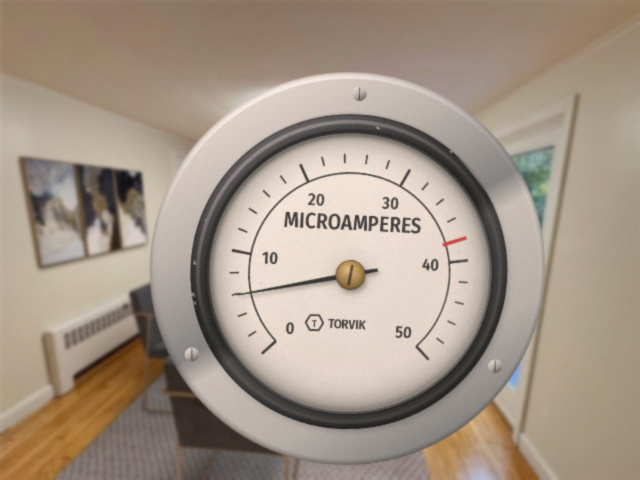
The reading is 6 µA
